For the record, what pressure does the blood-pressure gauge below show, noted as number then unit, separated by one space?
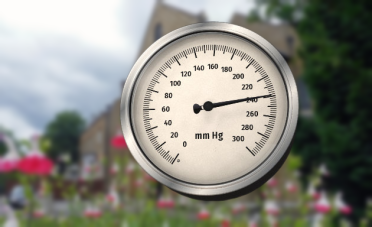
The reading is 240 mmHg
